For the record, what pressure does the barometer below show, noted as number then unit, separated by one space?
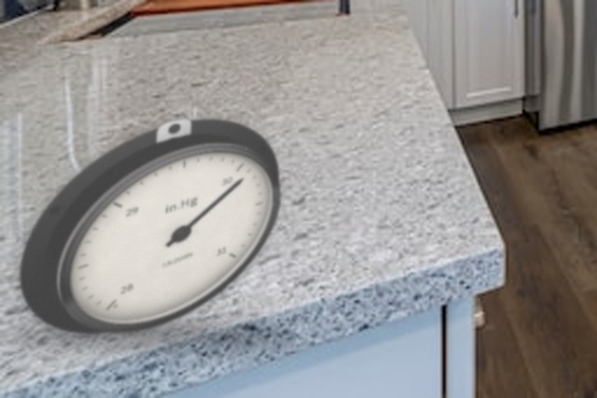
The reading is 30.1 inHg
